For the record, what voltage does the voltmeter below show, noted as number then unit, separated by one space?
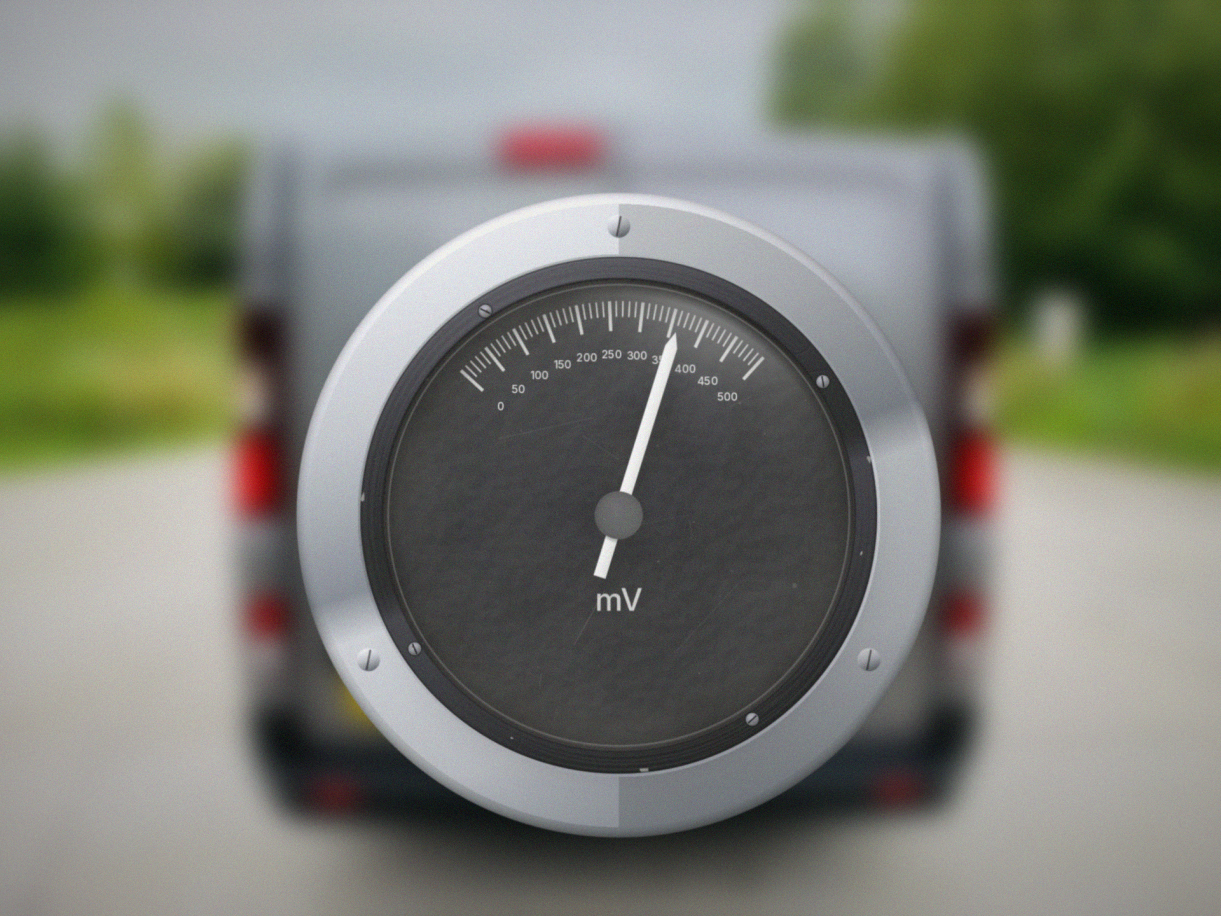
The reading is 360 mV
